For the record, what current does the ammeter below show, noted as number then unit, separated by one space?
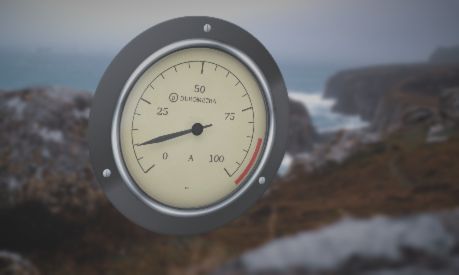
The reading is 10 A
